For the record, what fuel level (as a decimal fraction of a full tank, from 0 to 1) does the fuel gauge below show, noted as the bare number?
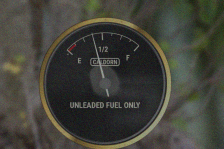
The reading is 0.375
